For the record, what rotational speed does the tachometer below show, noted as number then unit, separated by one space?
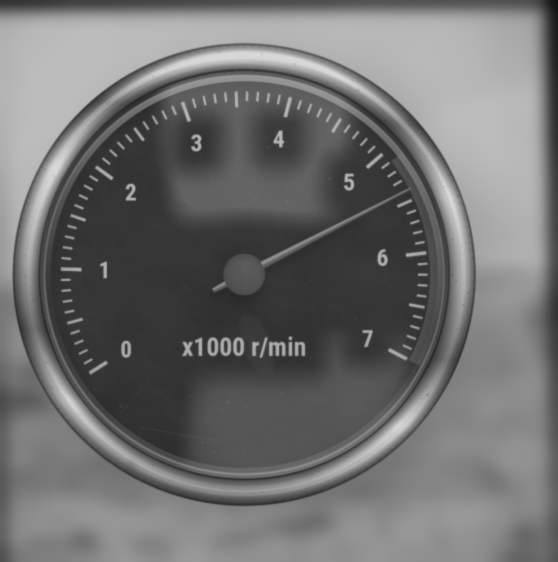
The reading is 5400 rpm
